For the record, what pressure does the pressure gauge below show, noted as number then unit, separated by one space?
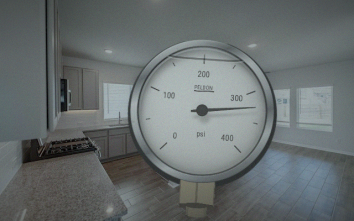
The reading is 325 psi
